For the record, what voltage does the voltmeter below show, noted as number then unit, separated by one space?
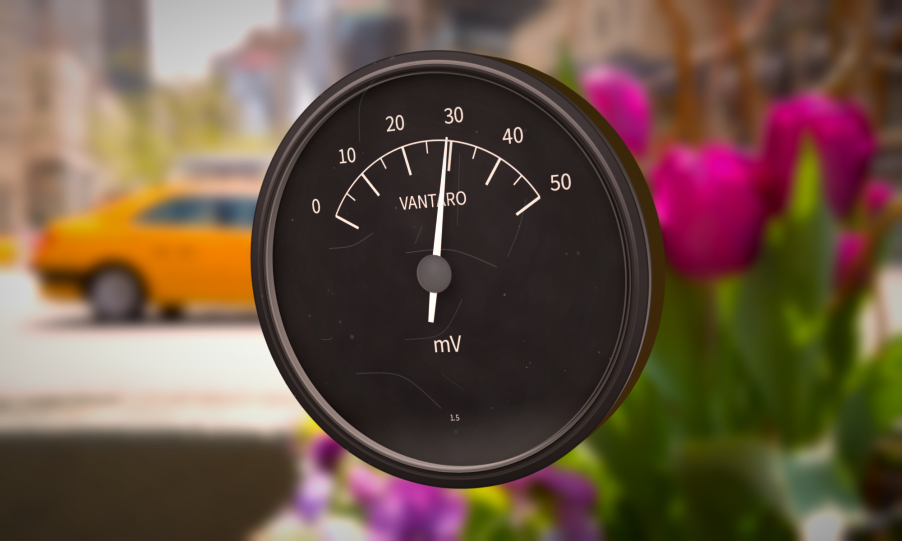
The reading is 30 mV
